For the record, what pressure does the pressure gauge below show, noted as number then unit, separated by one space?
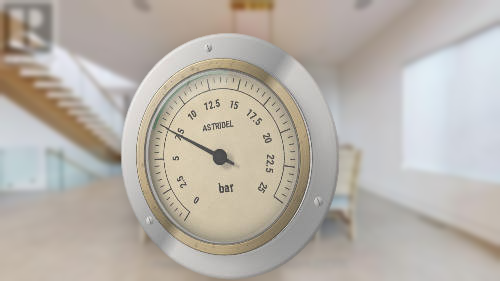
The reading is 7.5 bar
